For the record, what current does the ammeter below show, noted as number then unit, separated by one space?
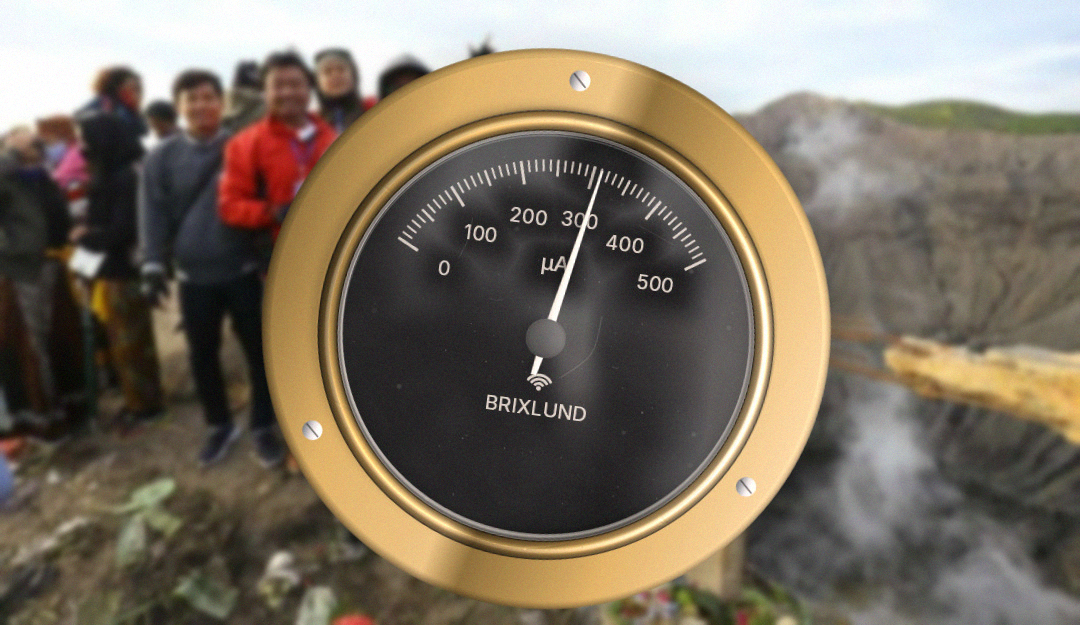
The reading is 310 µA
